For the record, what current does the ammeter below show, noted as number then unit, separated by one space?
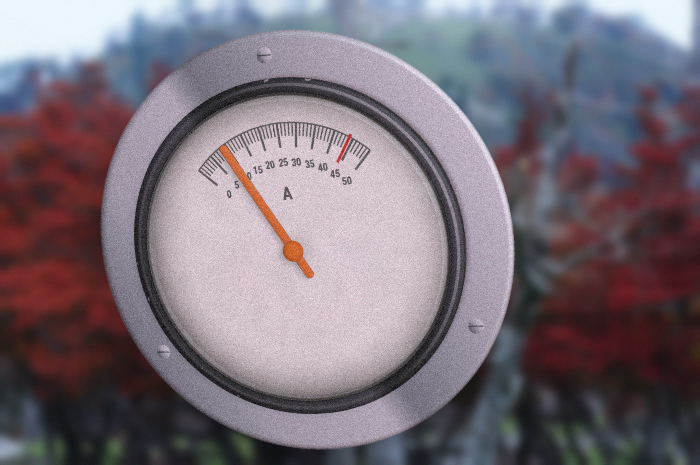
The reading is 10 A
